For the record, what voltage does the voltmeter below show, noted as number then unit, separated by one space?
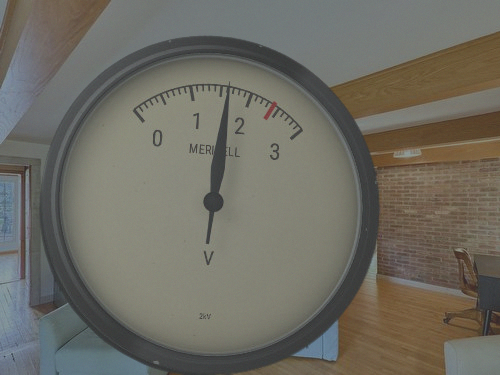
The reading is 1.6 V
